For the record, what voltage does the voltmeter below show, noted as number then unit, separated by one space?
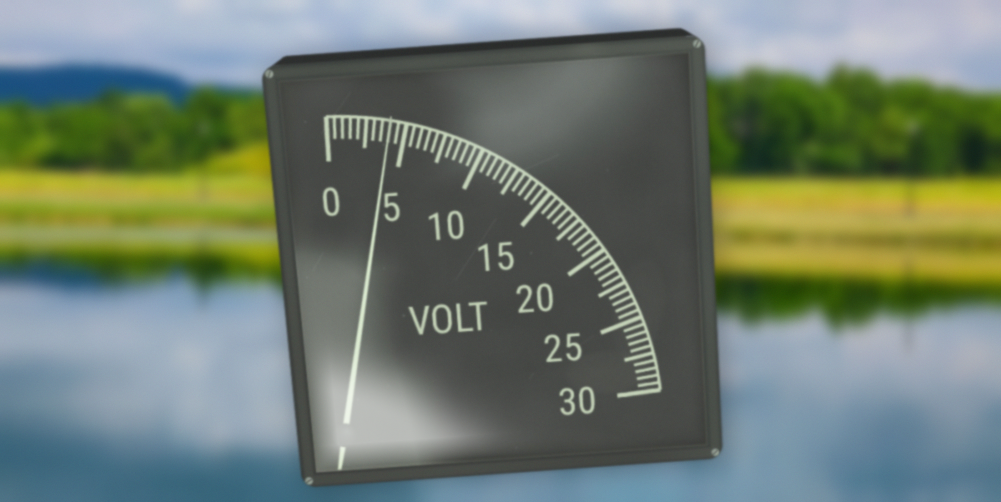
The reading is 4 V
